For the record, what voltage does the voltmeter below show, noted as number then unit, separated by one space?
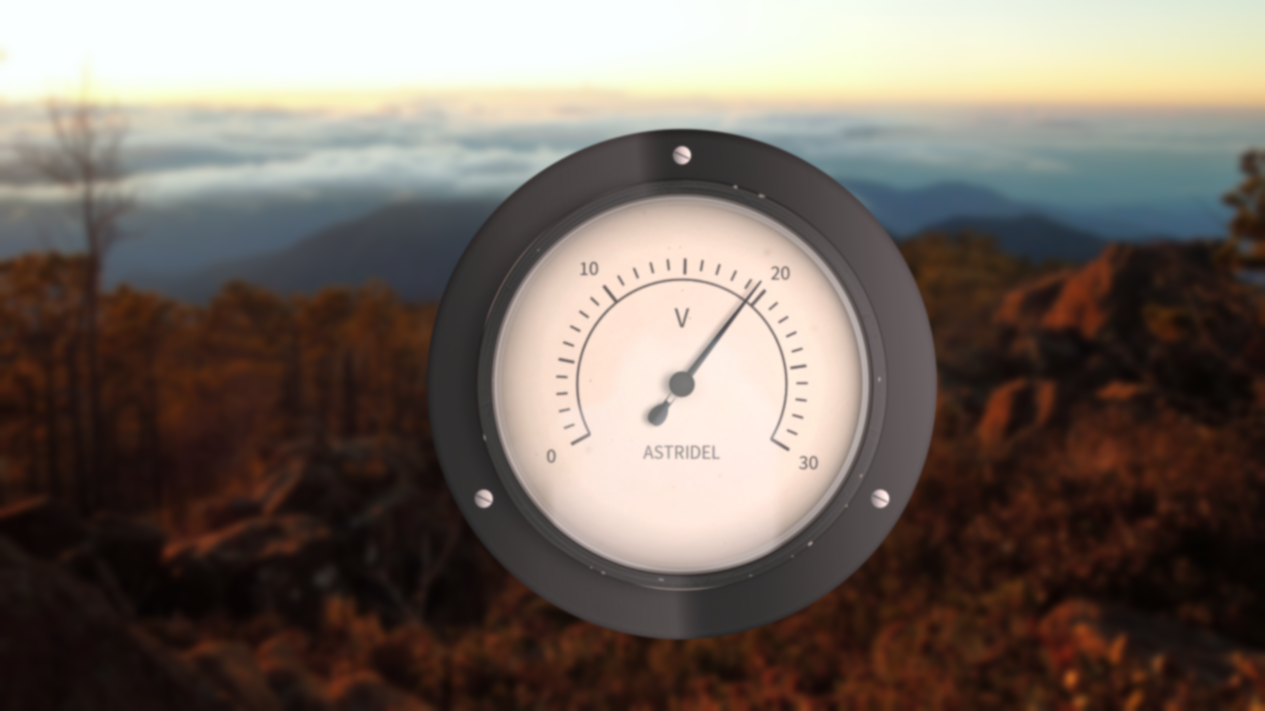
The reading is 19.5 V
